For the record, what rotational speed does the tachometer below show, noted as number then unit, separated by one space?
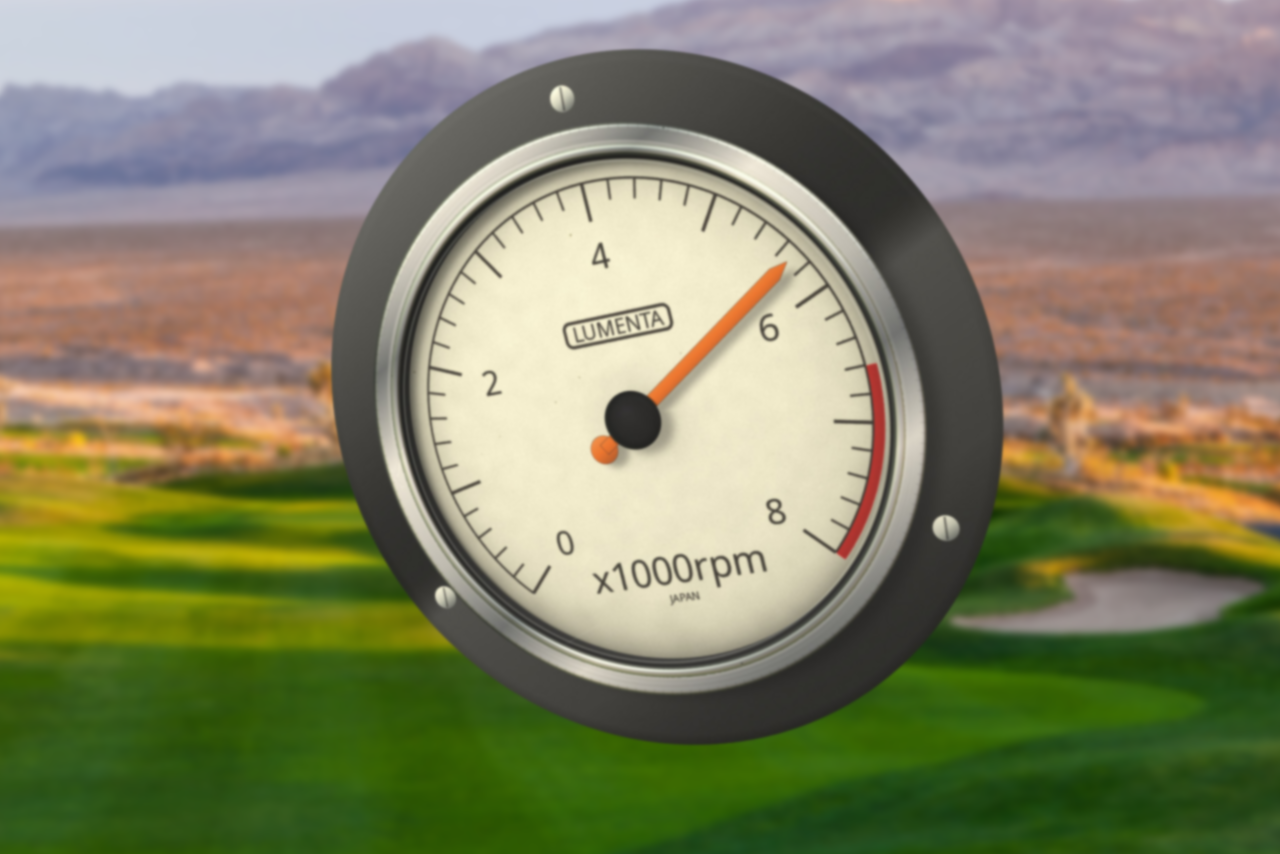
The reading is 5700 rpm
